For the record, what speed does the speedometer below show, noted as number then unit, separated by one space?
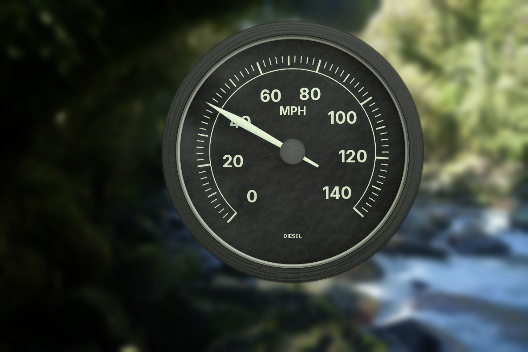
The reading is 40 mph
